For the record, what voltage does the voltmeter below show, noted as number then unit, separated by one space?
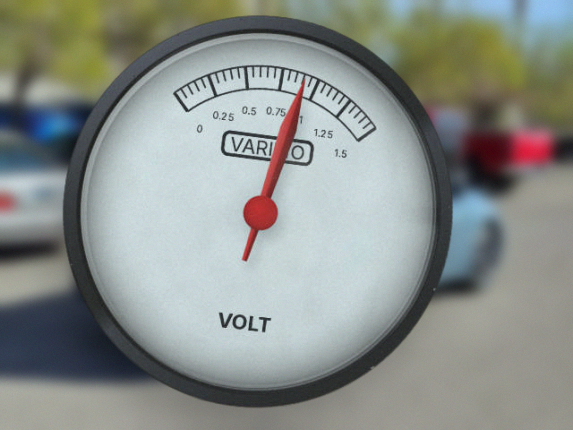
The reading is 0.9 V
